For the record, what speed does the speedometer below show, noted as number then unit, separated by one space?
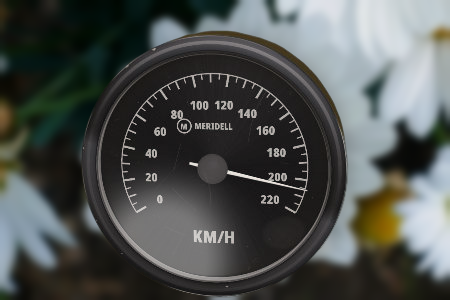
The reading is 205 km/h
